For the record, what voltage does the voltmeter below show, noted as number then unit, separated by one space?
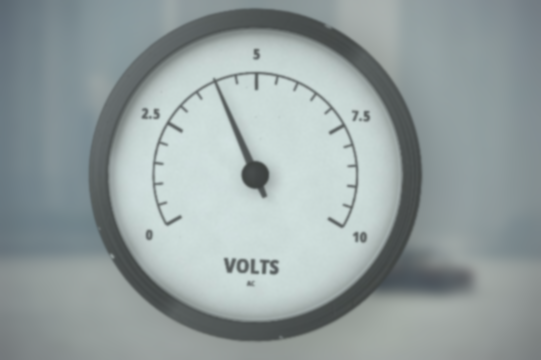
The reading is 4 V
